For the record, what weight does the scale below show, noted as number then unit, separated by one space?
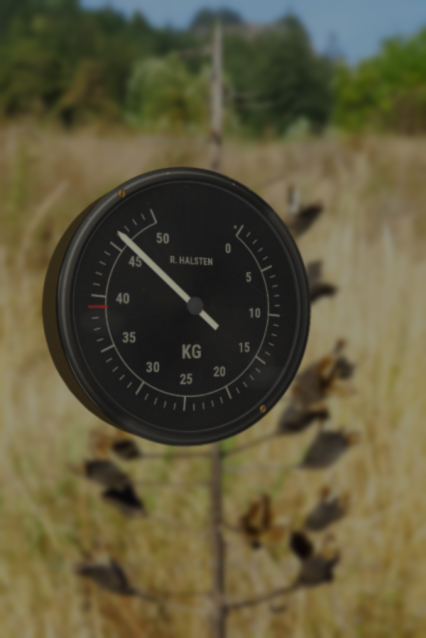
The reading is 46 kg
